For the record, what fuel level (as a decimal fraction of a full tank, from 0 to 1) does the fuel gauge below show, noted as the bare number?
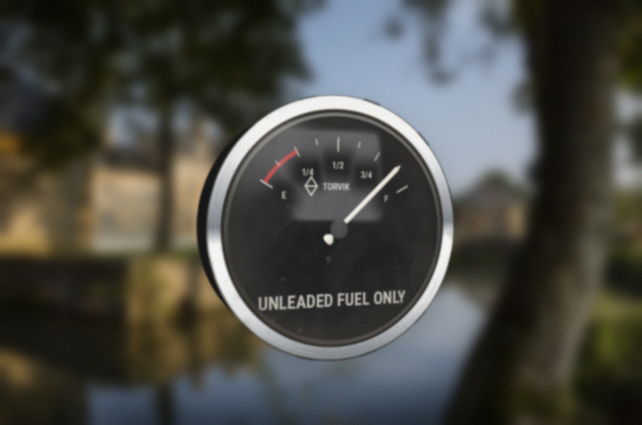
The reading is 0.875
